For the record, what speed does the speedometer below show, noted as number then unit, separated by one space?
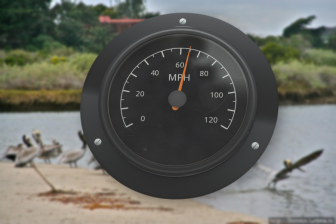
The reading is 65 mph
